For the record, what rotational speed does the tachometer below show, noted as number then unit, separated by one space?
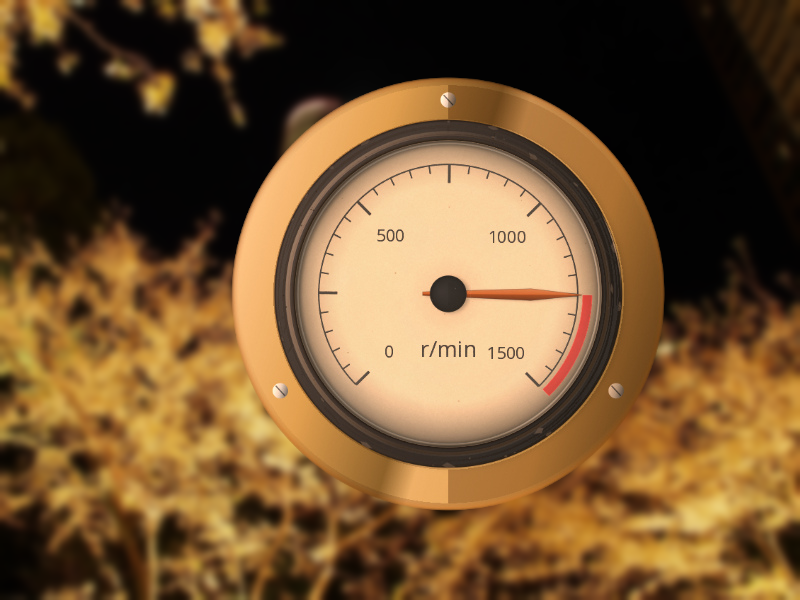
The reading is 1250 rpm
